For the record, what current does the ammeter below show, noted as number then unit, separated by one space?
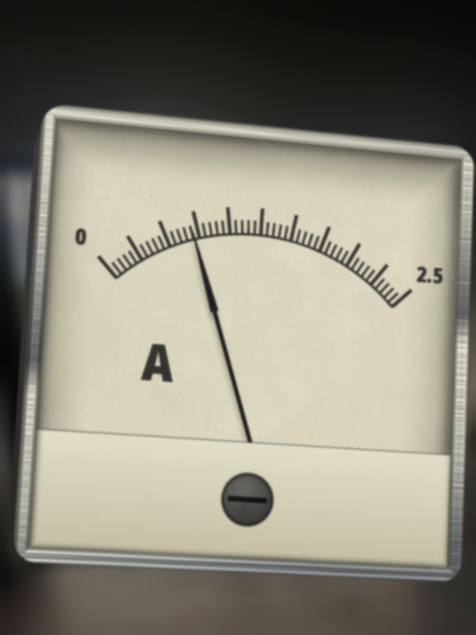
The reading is 0.7 A
